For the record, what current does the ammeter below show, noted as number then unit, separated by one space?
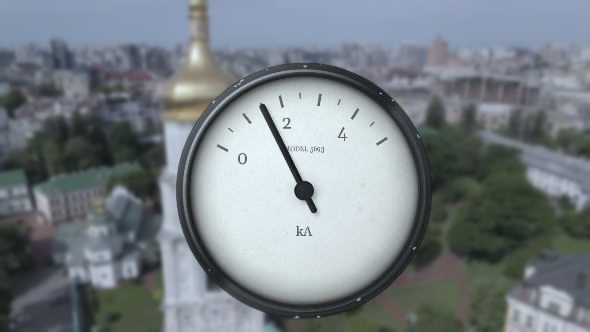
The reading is 1.5 kA
